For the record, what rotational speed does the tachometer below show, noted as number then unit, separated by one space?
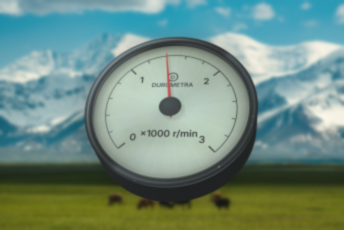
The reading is 1400 rpm
